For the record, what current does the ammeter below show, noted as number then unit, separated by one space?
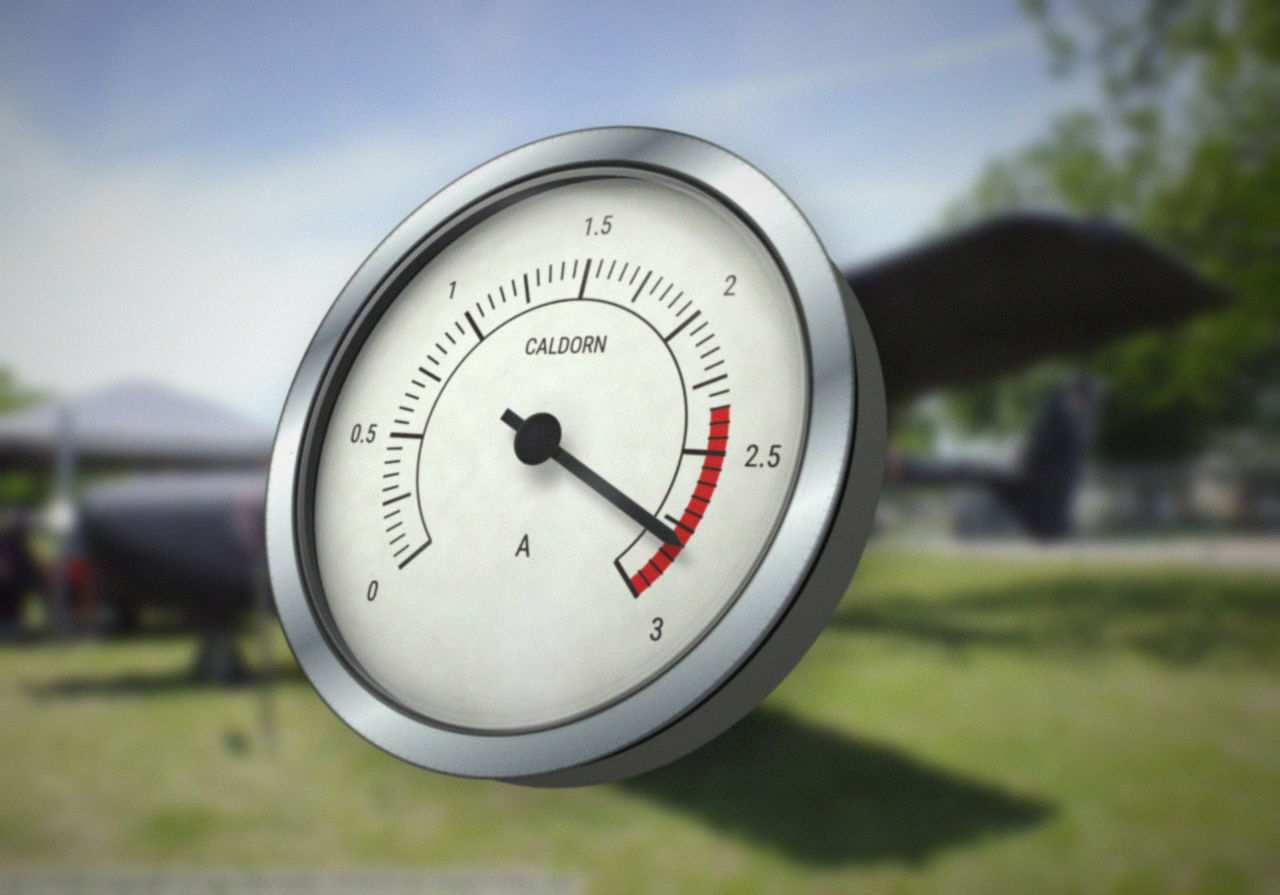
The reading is 2.8 A
